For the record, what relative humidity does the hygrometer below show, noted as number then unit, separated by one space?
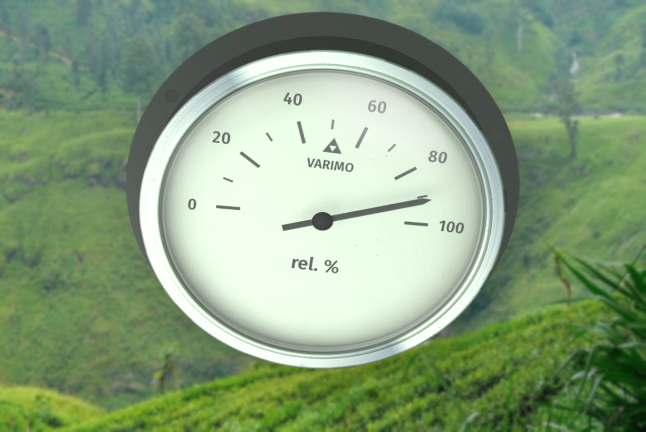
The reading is 90 %
